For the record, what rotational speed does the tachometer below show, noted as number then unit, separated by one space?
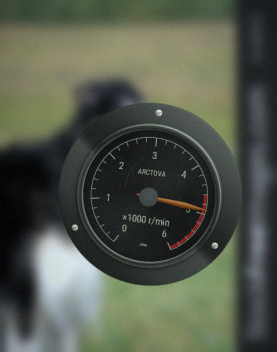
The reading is 4900 rpm
